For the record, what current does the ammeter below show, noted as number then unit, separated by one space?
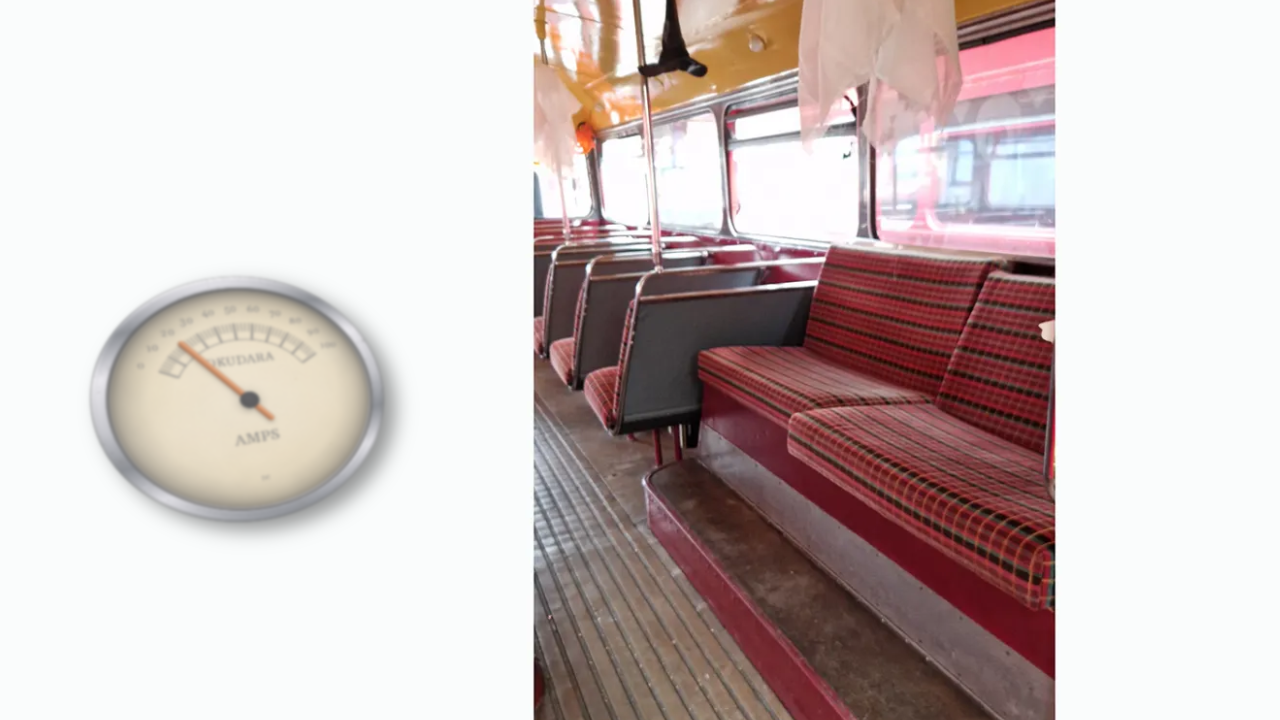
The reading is 20 A
